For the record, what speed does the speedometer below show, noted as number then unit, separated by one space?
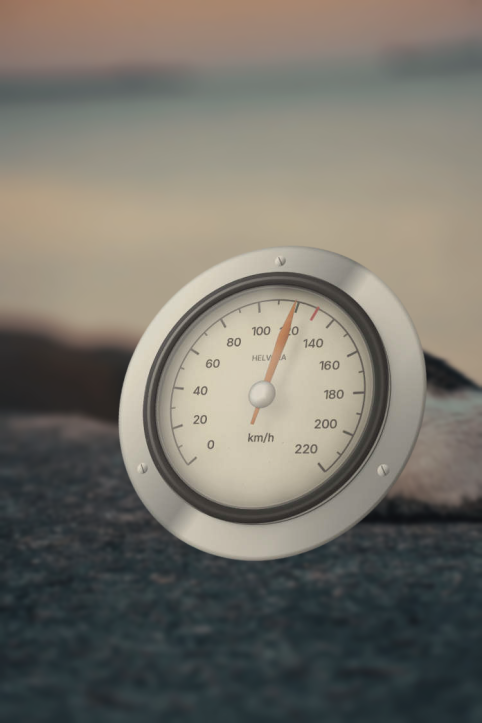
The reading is 120 km/h
